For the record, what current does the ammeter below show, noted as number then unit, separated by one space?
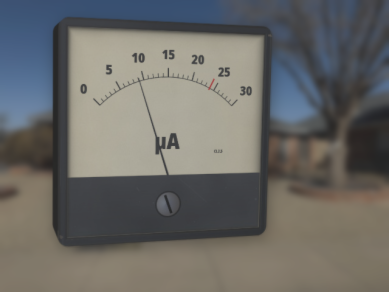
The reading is 9 µA
